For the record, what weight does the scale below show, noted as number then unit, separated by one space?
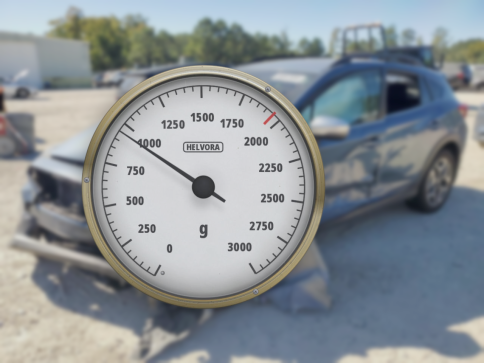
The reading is 950 g
